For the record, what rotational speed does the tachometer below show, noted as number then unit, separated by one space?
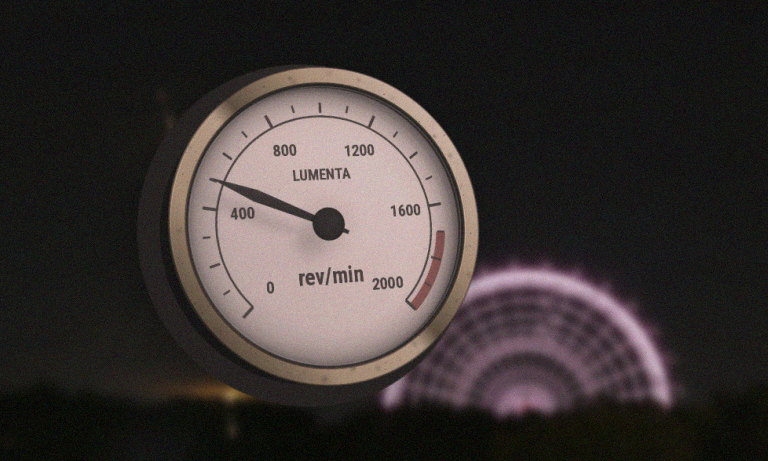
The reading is 500 rpm
